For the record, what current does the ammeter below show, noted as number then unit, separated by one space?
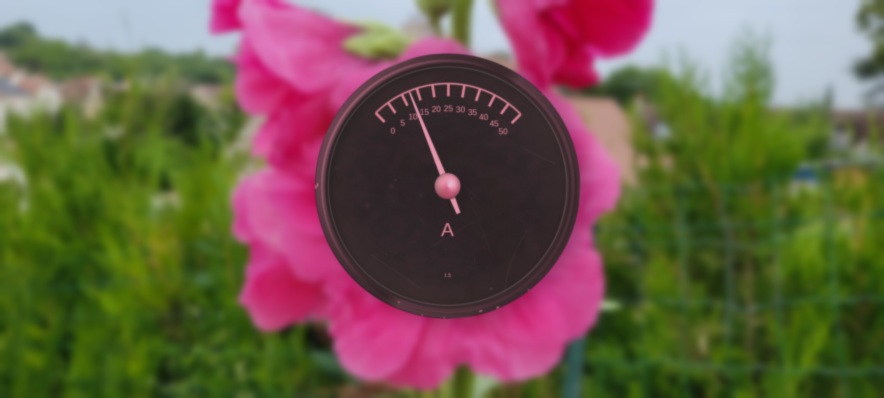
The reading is 12.5 A
